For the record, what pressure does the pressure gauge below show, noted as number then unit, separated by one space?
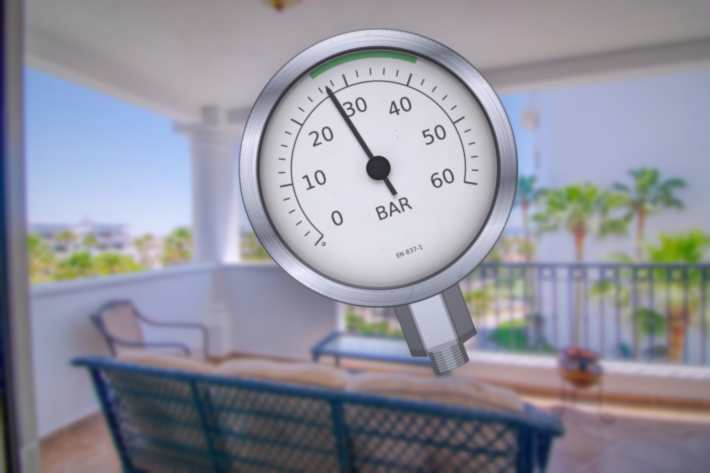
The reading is 27 bar
